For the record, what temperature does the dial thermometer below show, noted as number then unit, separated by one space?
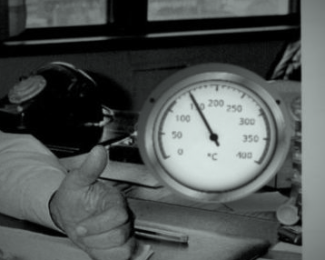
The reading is 150 °C
